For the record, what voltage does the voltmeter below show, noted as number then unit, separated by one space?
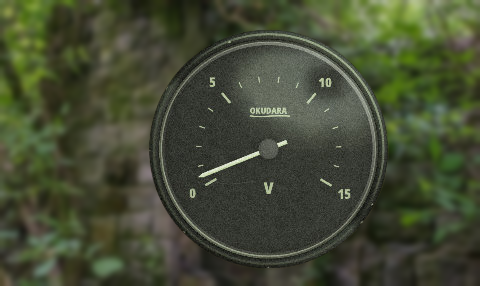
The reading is 0.5 V
